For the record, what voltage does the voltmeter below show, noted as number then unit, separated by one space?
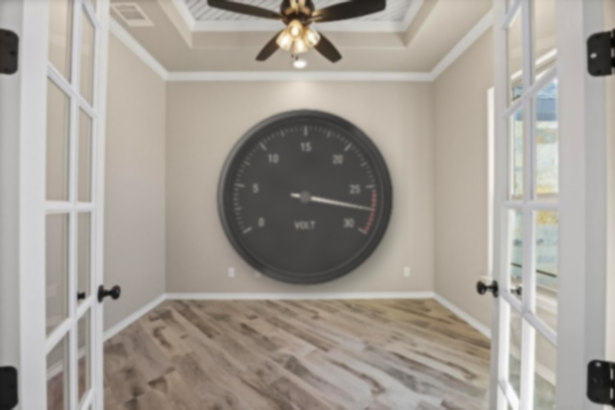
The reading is 27.5 V
